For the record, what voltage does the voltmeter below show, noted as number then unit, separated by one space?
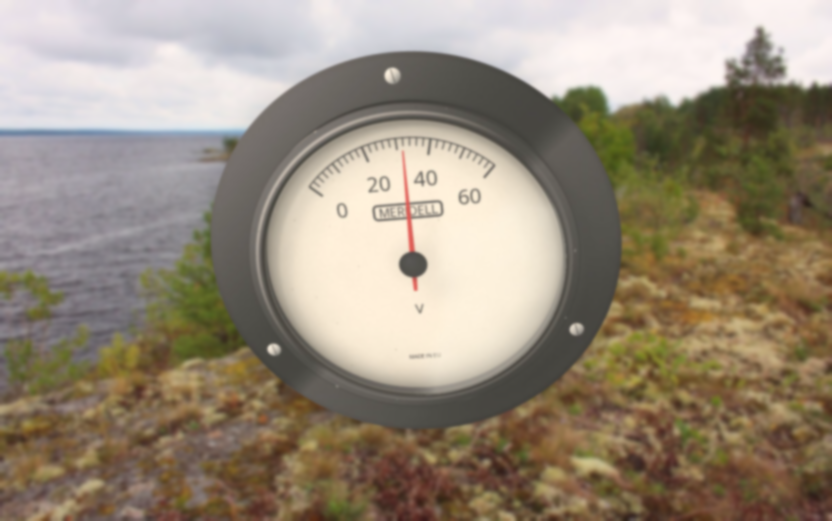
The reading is 32 V
